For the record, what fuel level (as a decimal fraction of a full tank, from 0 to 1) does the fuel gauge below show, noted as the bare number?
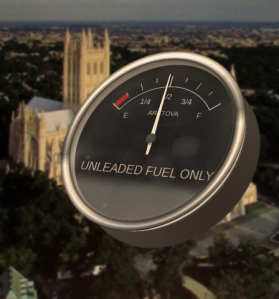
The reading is 0.5
